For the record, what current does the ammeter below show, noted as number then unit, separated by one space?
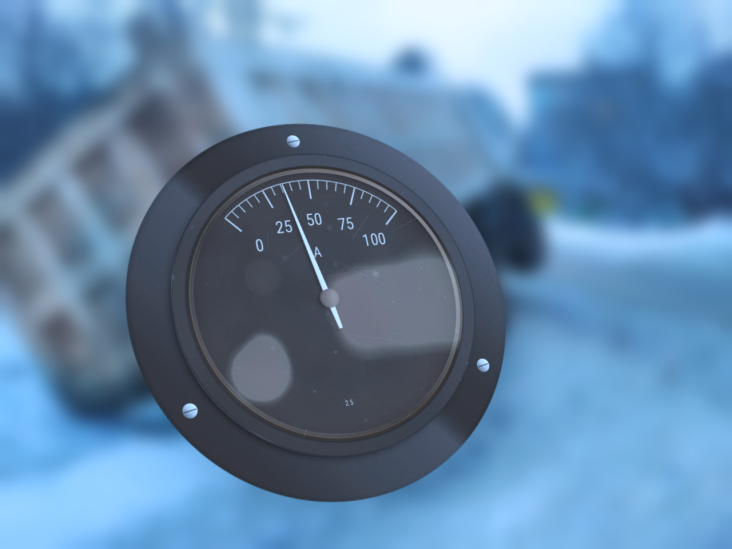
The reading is 35 A
